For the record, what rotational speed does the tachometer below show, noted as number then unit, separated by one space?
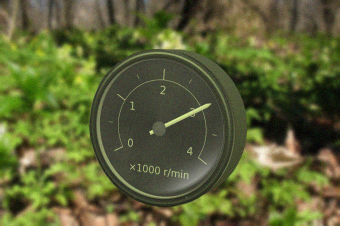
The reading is 3000 rpm
